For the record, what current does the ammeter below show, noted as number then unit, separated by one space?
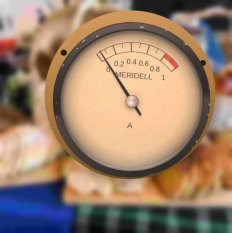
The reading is 0.05 A
